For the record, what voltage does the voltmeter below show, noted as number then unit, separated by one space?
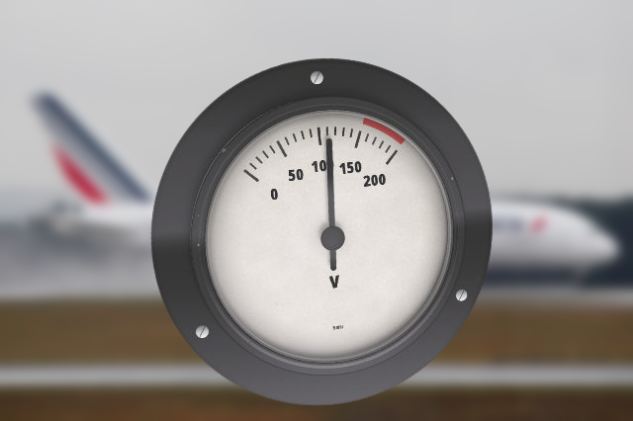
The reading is 110 V
